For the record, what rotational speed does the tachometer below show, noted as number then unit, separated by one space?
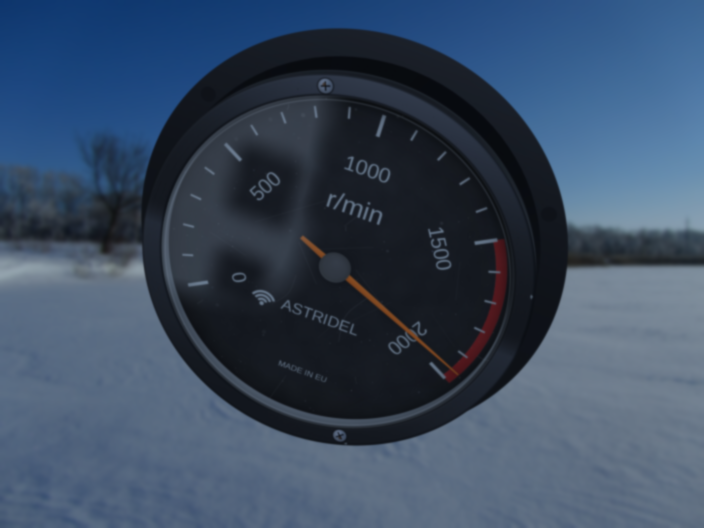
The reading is 1950 rpm
